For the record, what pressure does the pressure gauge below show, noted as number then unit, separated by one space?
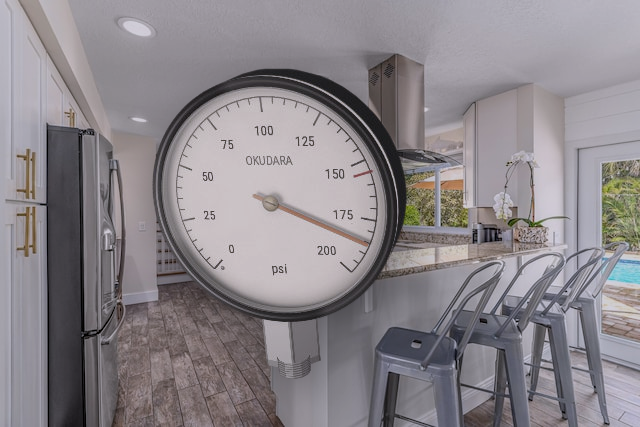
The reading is 185 psi
